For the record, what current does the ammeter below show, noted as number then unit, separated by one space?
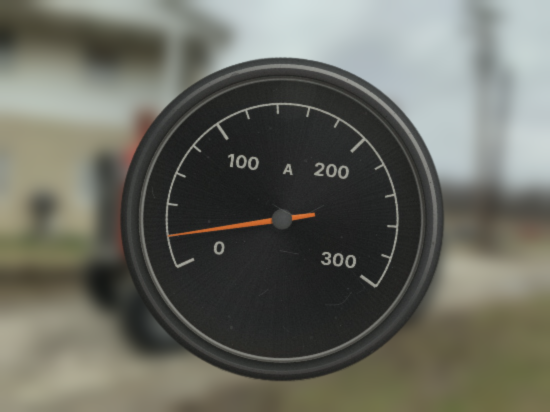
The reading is 20 A
